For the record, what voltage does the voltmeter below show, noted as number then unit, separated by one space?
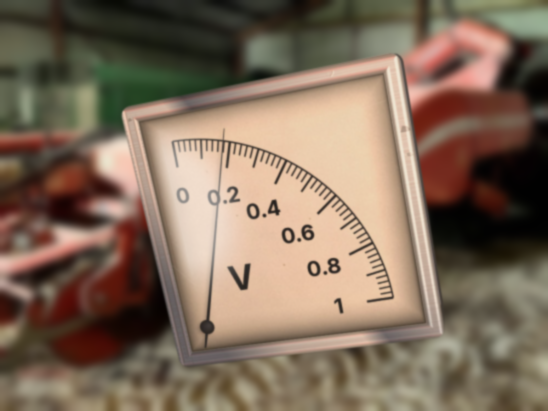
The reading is 0.18 V
